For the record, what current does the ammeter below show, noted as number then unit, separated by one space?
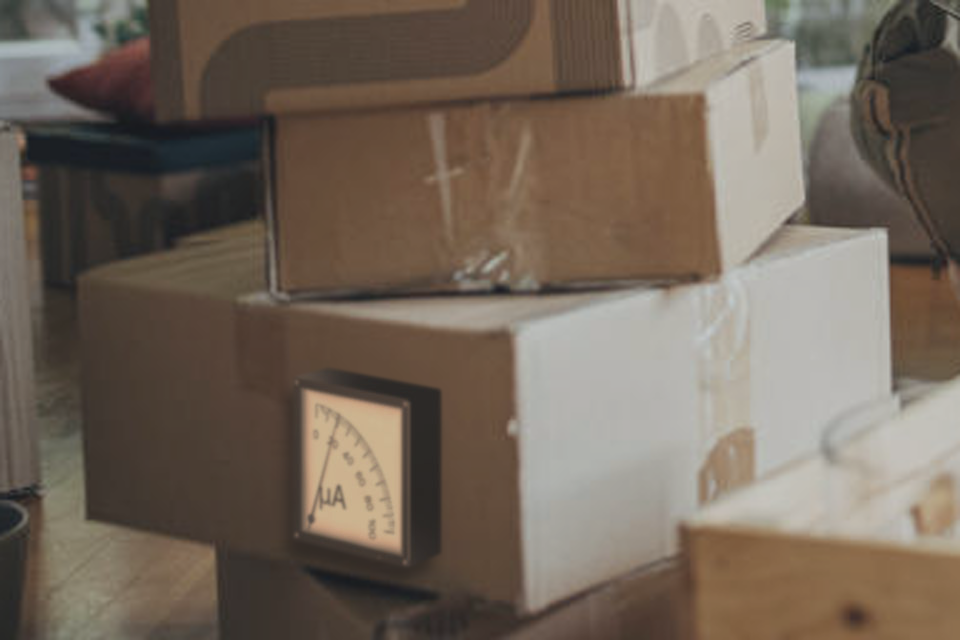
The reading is 20 µA
